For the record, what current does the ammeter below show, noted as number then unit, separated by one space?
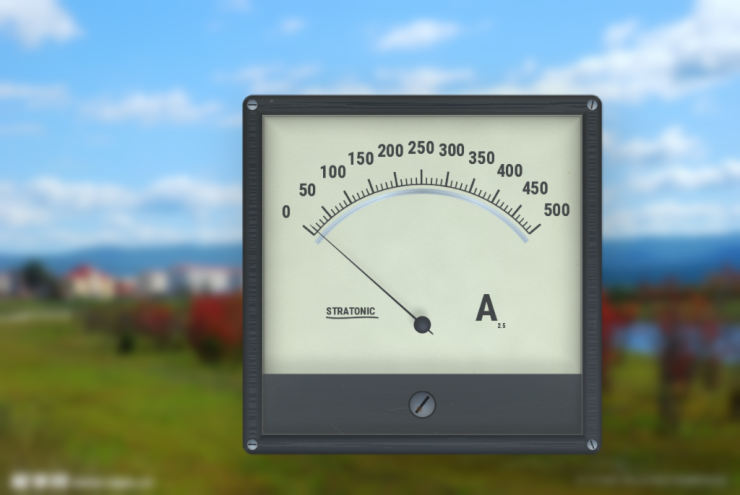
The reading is 10 A
